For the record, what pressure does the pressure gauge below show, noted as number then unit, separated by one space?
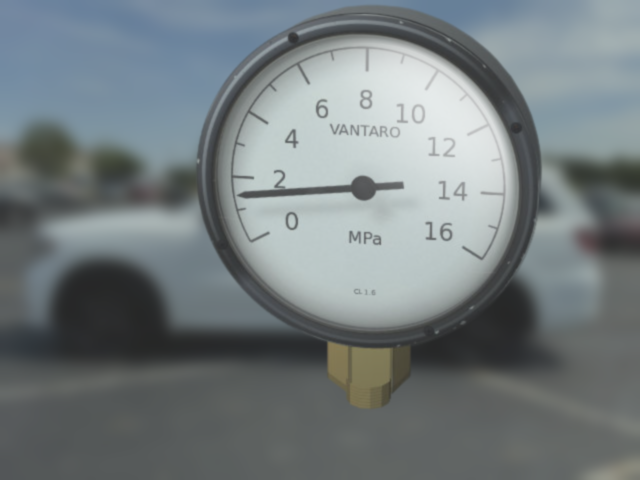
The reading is 1.5 MPa
